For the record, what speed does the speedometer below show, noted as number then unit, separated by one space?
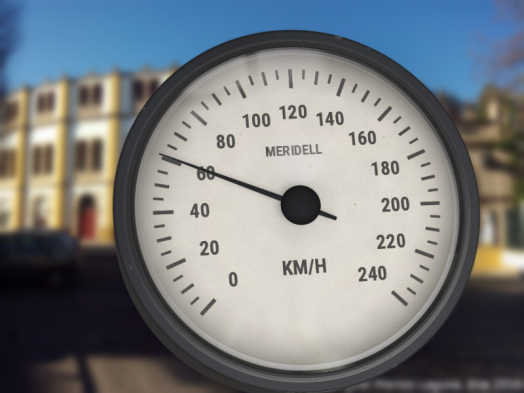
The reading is 60 km/h
